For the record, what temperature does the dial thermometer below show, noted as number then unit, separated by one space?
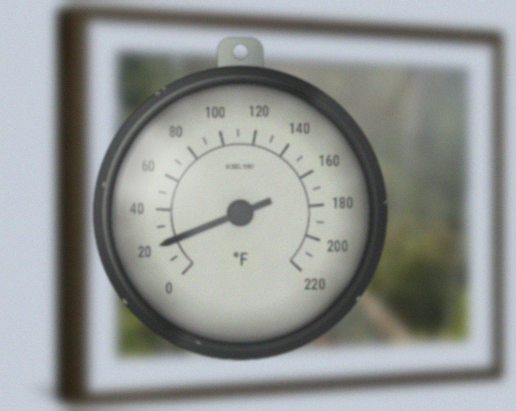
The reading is 20 °F
